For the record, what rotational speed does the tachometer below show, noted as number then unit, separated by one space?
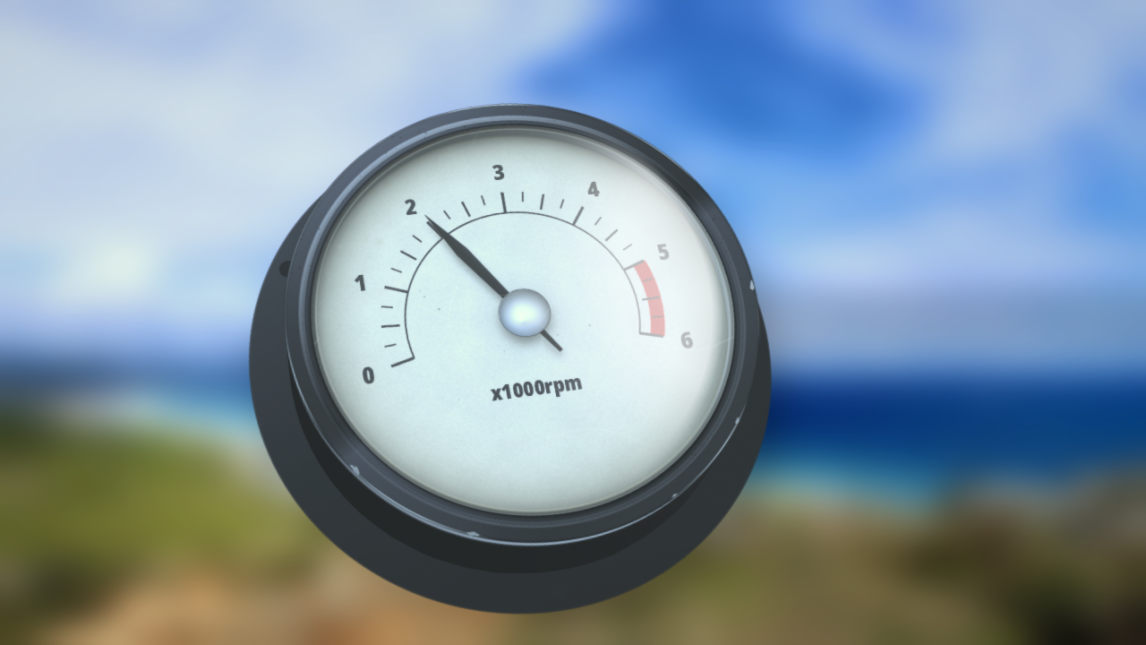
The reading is 2000 rpm
